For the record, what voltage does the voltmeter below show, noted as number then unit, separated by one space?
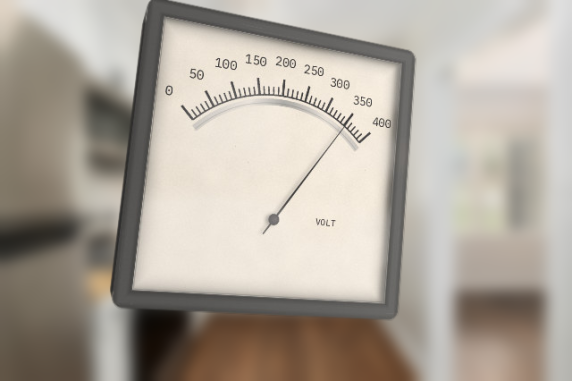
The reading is 350 V
